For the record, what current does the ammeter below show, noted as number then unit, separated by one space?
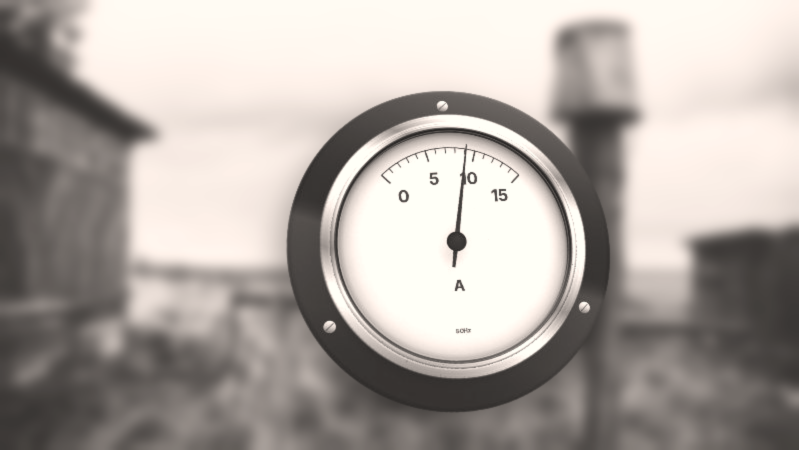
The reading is 9 A
